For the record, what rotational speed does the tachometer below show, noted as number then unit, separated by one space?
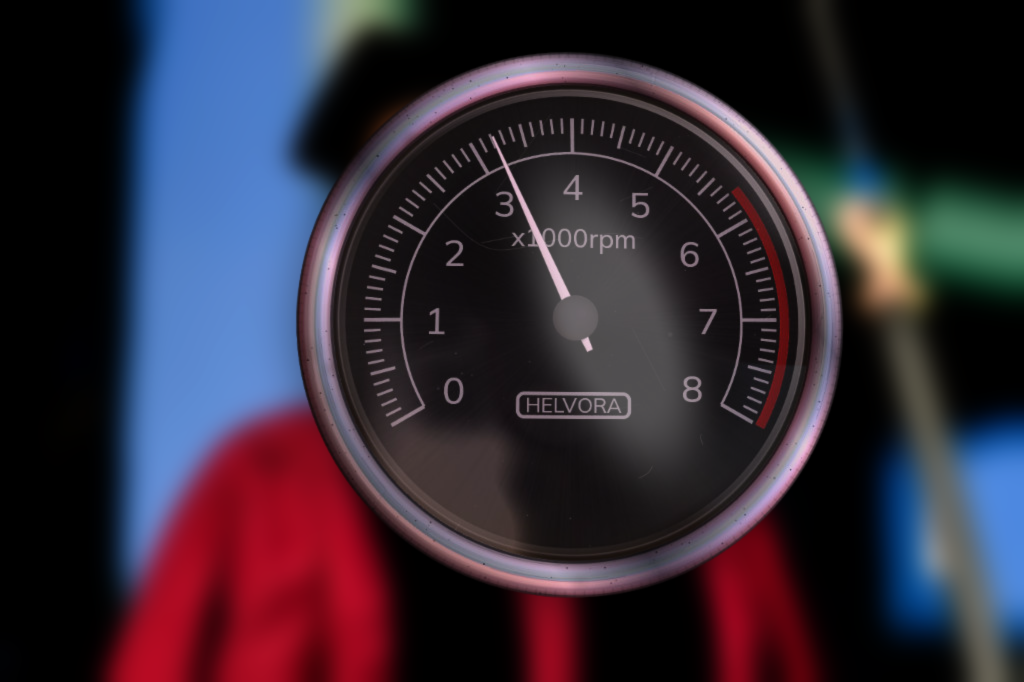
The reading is 3200 rpm
